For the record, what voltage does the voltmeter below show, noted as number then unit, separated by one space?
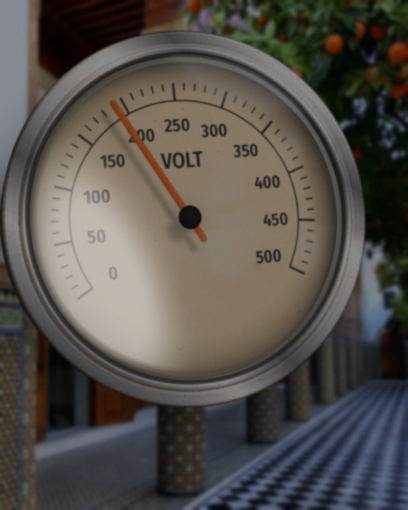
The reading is 190 V
